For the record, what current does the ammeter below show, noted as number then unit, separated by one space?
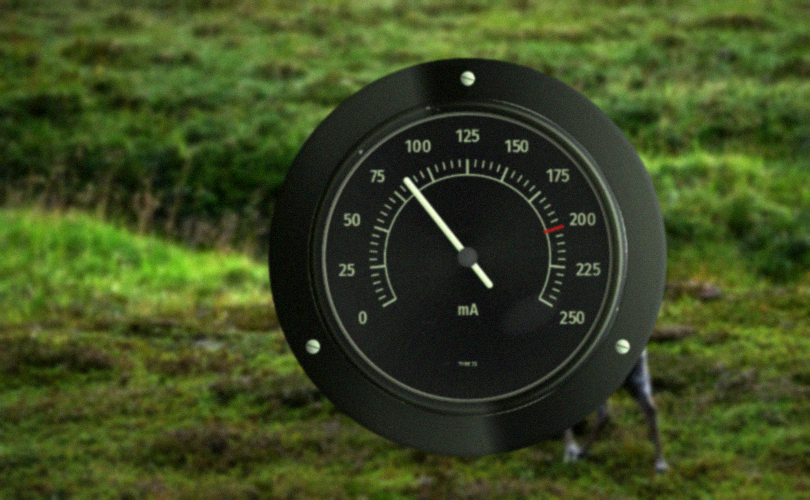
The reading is 85 mA
